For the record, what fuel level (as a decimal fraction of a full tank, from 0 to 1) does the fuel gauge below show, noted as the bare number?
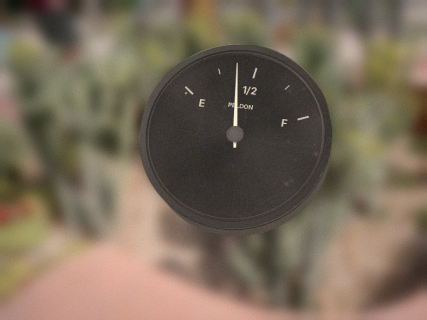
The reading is 0.375
